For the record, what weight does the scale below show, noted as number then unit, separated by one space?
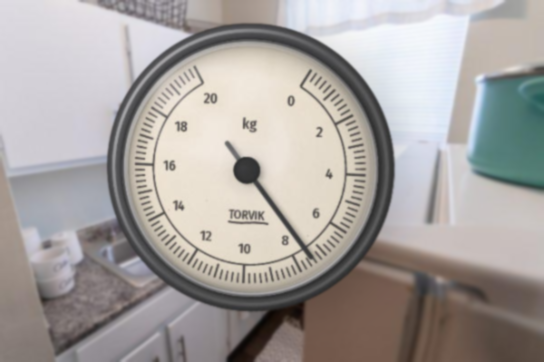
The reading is 7.4 kg
